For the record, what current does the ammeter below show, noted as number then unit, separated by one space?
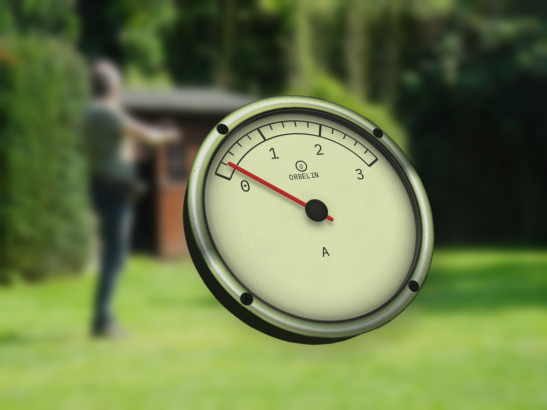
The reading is 0.2 A
